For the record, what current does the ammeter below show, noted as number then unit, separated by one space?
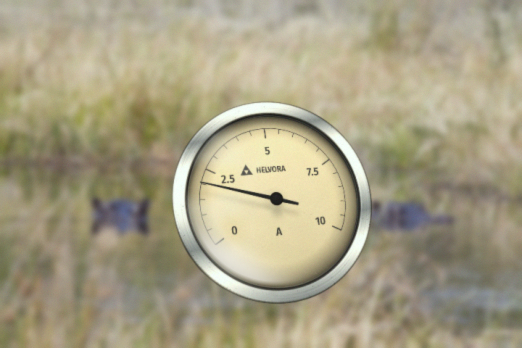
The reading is 2 A
